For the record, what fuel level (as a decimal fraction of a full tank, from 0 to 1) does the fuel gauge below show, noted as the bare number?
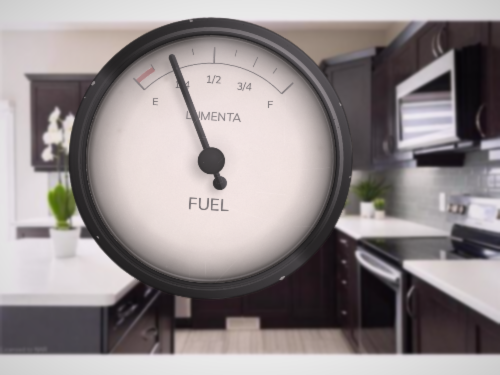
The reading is 0.25
